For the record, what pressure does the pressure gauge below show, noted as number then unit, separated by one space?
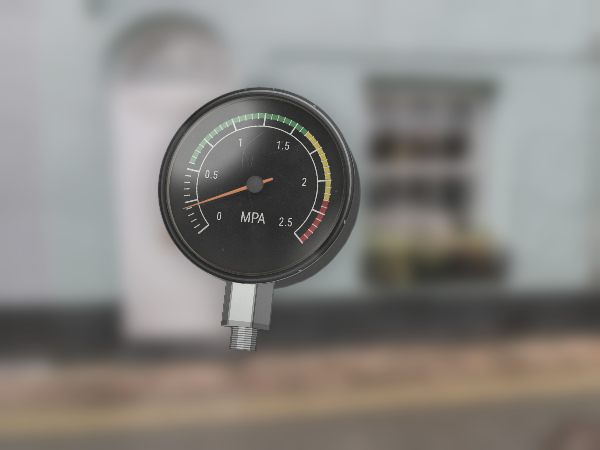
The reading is 0.2 MPa
